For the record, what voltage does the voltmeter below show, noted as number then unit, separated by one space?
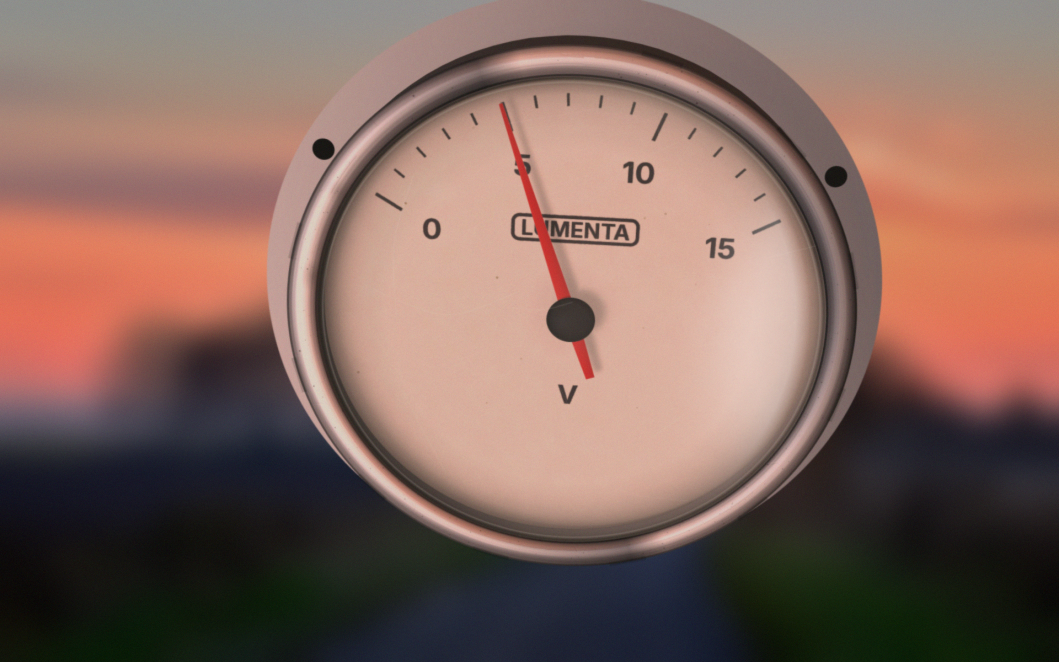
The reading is 5 V
